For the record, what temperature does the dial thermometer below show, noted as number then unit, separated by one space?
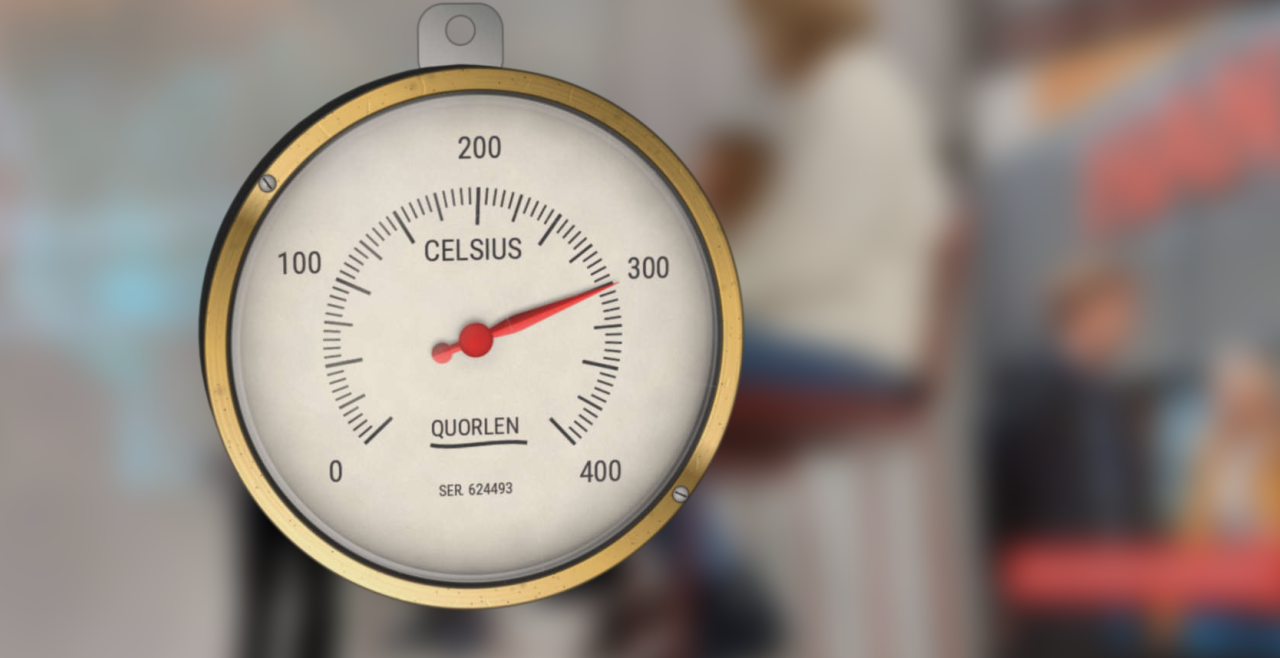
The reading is 300 °C
